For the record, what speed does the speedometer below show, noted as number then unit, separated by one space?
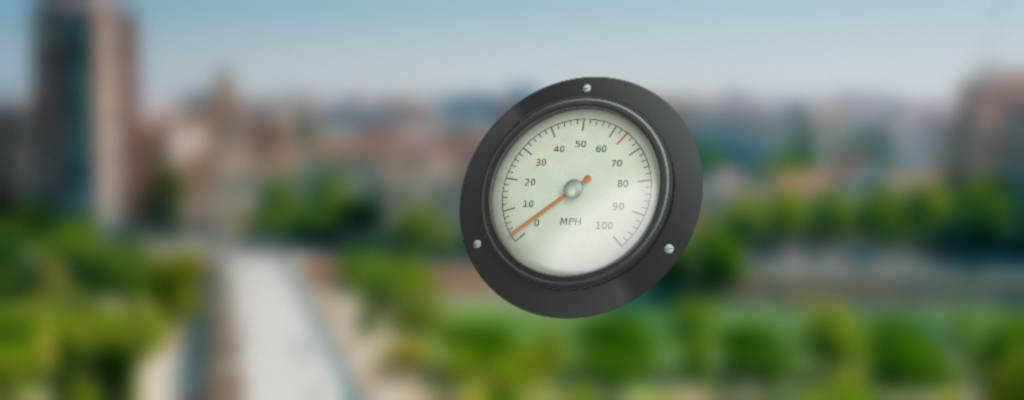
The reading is 2 mph
